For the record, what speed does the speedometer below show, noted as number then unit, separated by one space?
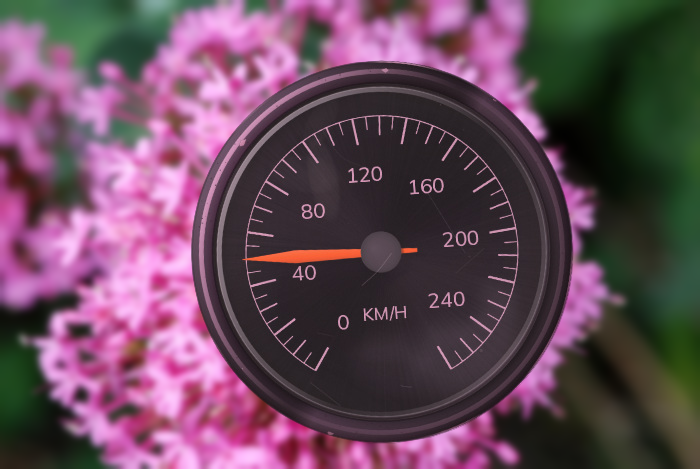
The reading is 50 km/h
